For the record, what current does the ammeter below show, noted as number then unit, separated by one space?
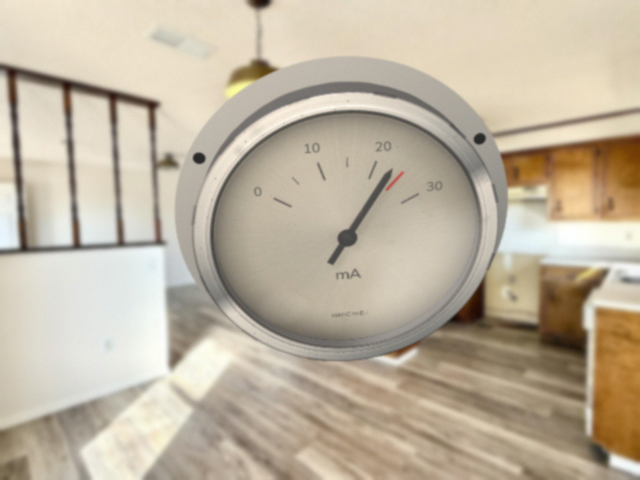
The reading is 22.5 mA
